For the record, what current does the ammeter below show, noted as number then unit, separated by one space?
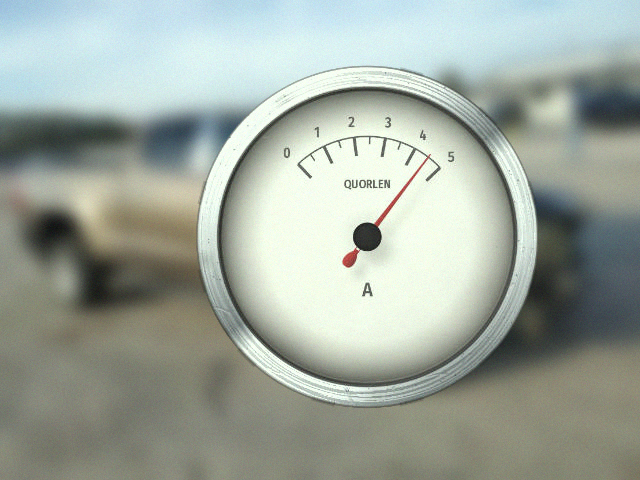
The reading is 4.5 A
